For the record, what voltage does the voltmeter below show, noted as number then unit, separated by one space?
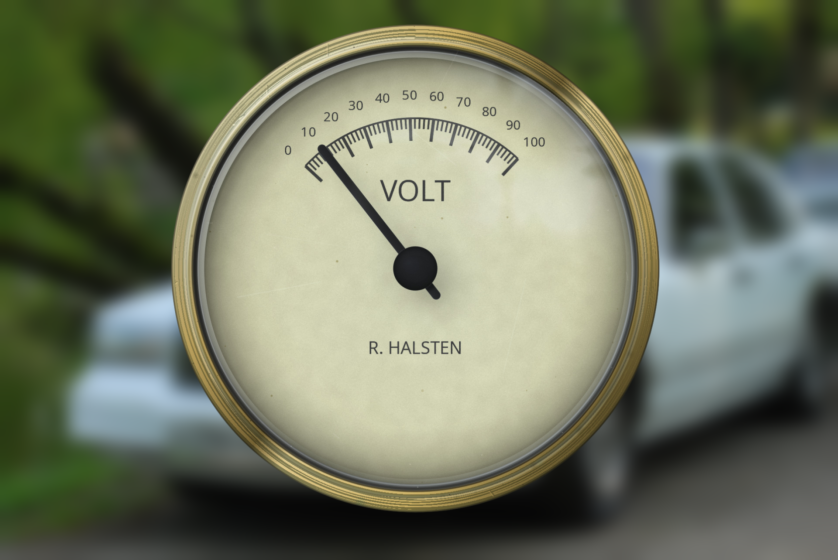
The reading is 10 V
